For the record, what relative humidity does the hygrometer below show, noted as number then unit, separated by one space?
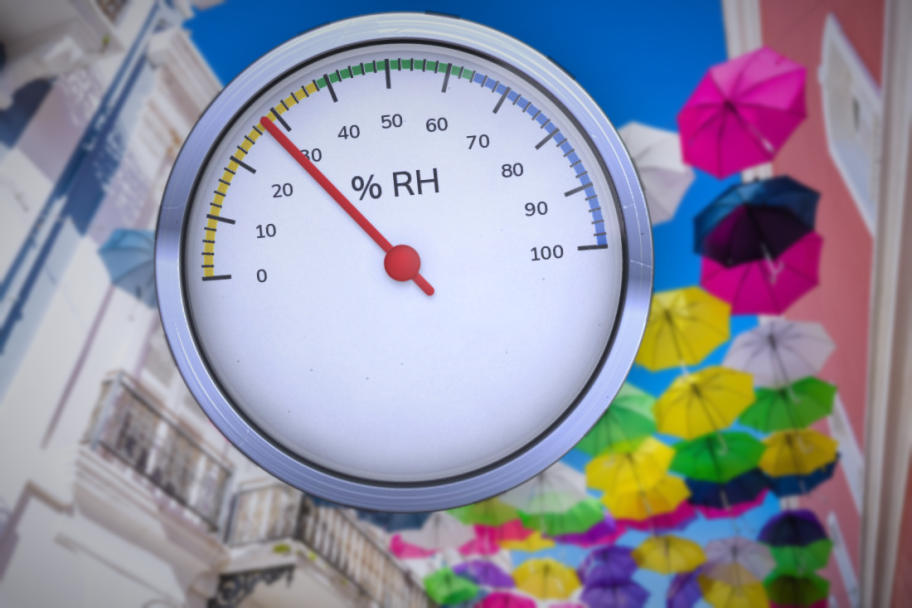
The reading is 28 %
